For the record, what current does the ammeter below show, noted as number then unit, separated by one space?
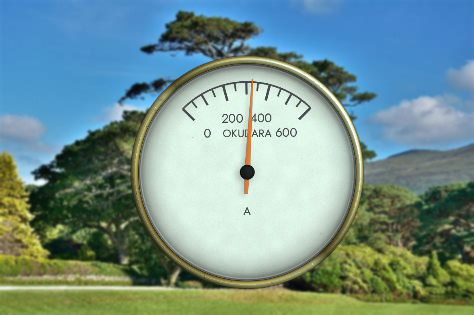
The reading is 325 A
